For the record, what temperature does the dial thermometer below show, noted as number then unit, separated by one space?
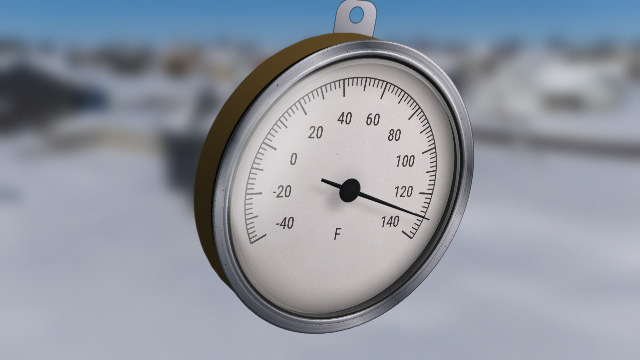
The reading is 130 °F
